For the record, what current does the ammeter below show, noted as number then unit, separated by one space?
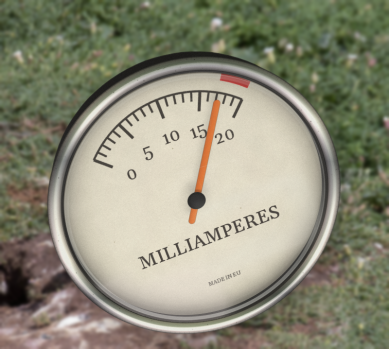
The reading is 17 mA
